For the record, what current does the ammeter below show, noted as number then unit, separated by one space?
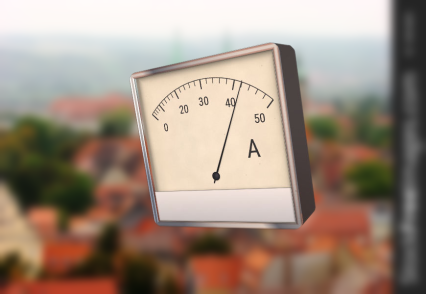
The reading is 42 A
